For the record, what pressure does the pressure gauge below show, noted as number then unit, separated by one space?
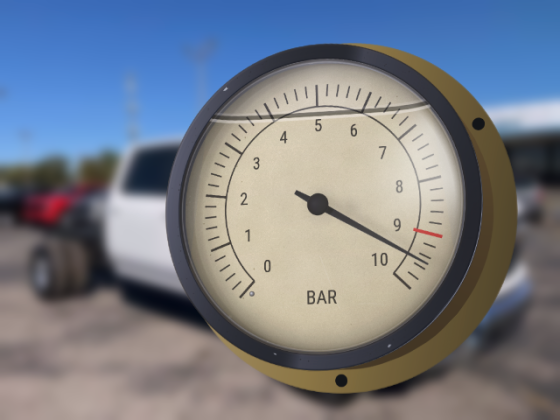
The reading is 9.5 bar
